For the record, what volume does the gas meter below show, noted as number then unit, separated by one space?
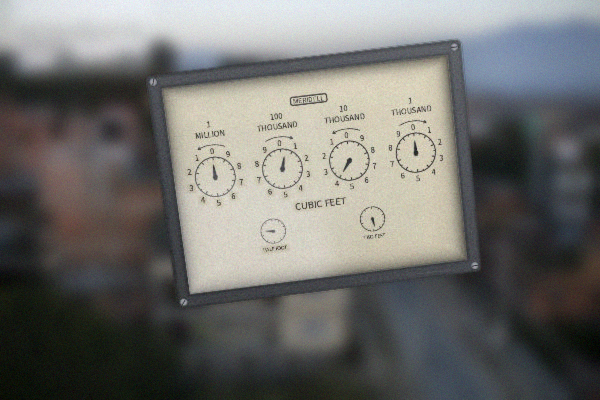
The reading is 4000 ft³
